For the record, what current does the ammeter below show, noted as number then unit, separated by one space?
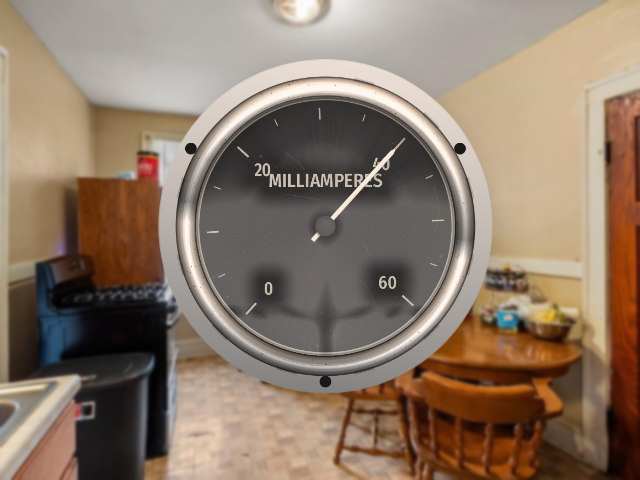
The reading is 40 mA
